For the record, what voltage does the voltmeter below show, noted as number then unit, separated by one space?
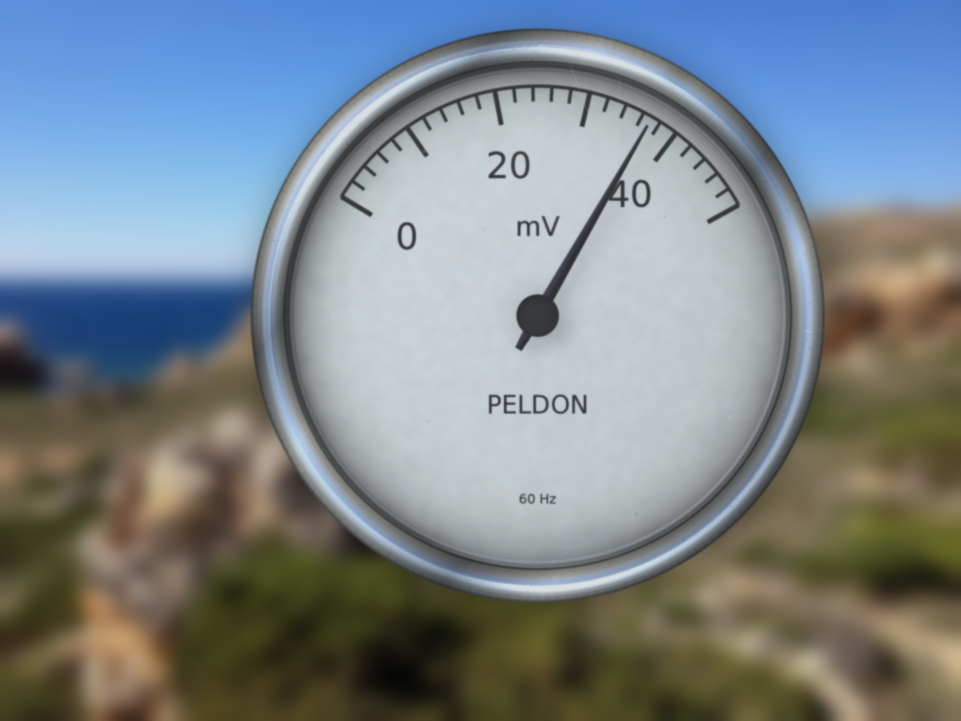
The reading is 37 mV
